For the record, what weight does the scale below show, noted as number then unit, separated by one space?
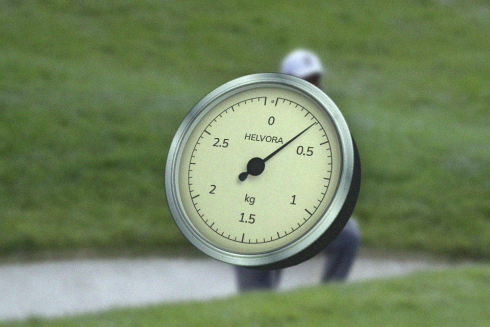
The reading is 0.35 kg
